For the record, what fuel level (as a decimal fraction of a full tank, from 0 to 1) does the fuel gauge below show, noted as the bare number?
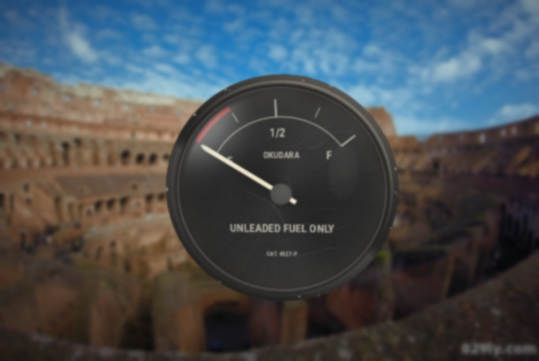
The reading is 0
